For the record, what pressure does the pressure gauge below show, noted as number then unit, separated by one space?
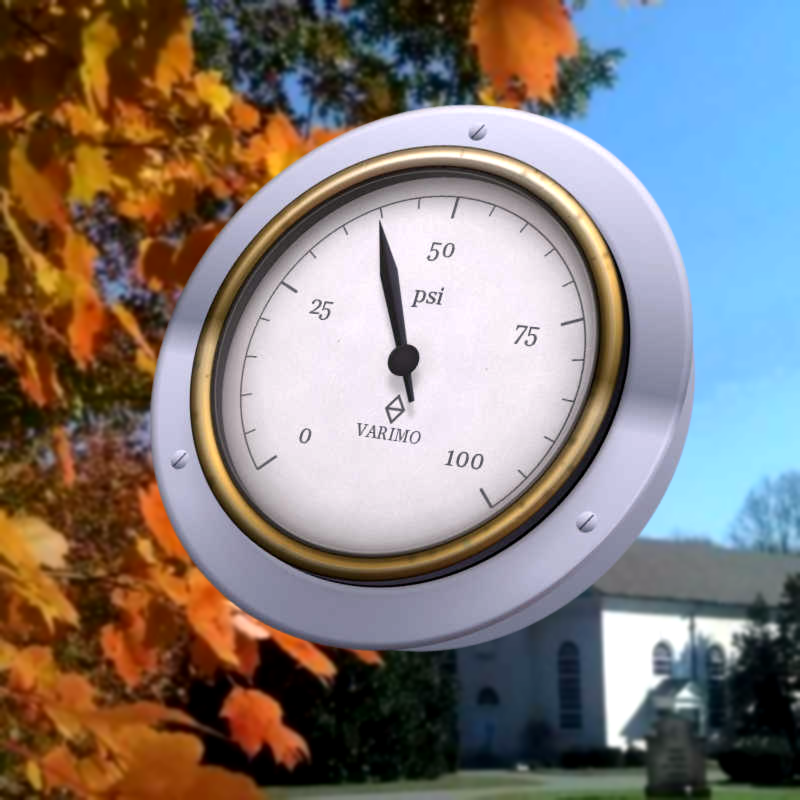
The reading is 40 psi
